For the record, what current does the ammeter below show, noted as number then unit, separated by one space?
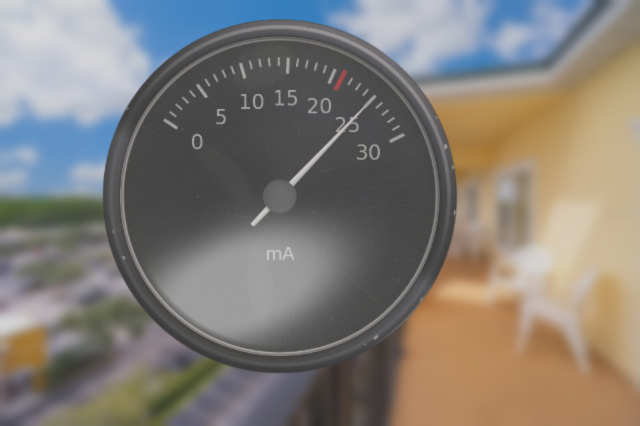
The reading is 25 mA
